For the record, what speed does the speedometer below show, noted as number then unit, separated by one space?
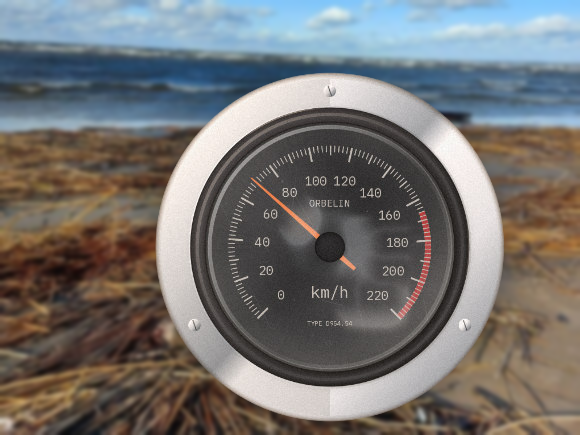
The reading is 70 km/h
